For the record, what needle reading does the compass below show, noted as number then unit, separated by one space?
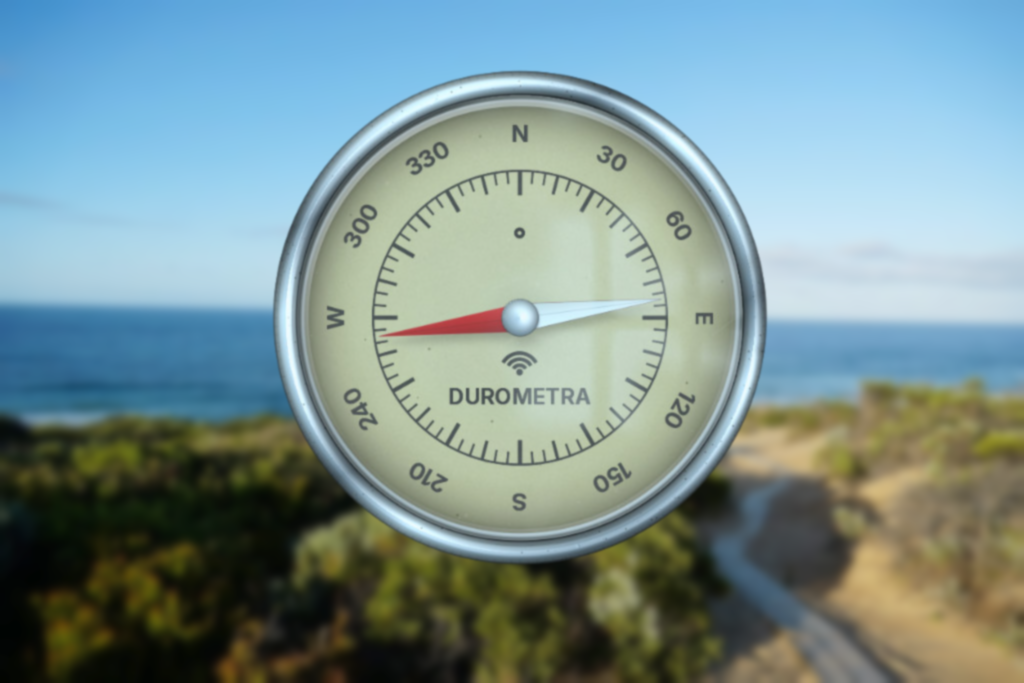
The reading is 262.5 °
